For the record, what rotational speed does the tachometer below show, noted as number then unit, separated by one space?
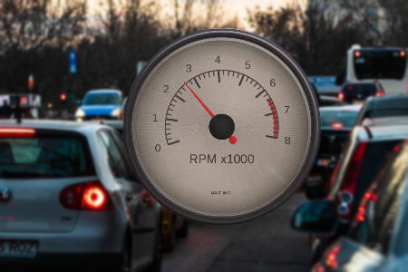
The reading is 2600 rpm
